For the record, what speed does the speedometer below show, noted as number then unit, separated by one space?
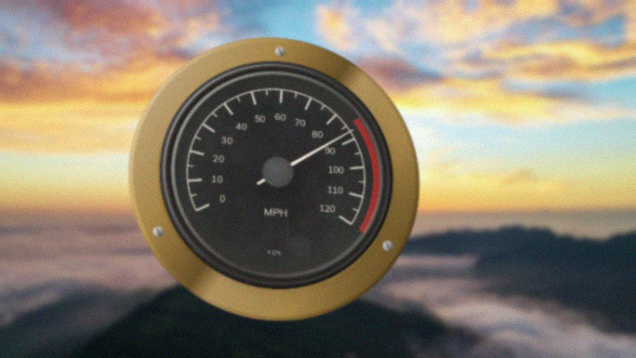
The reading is 87.5 mph
